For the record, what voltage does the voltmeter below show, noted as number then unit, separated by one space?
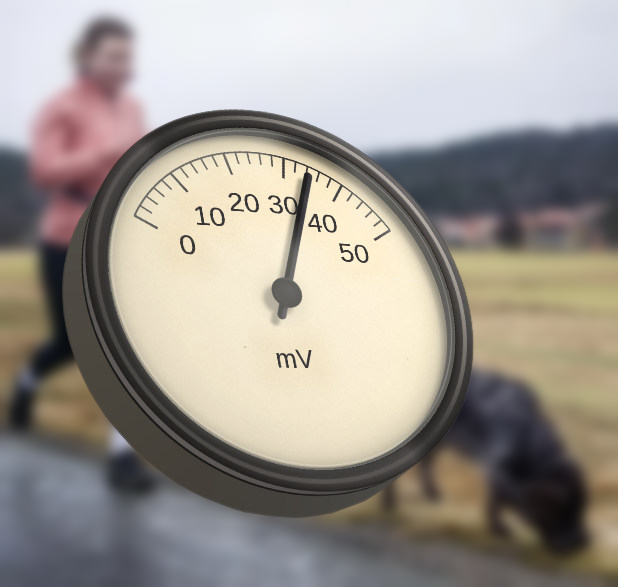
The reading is 34 mV
